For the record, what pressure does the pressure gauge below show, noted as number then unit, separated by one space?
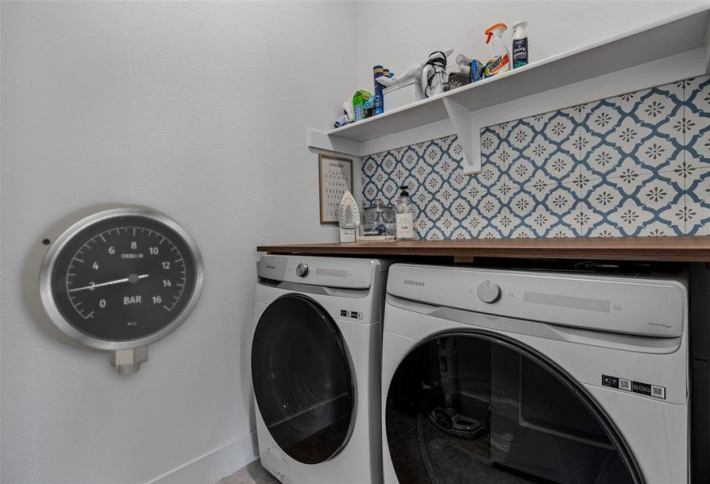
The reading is 2 bar
